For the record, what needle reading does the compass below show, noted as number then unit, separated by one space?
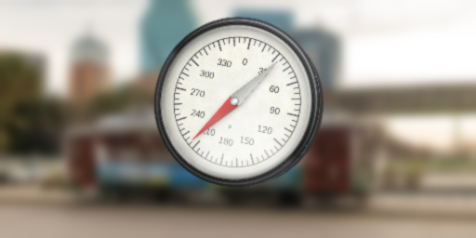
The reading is 215 °
